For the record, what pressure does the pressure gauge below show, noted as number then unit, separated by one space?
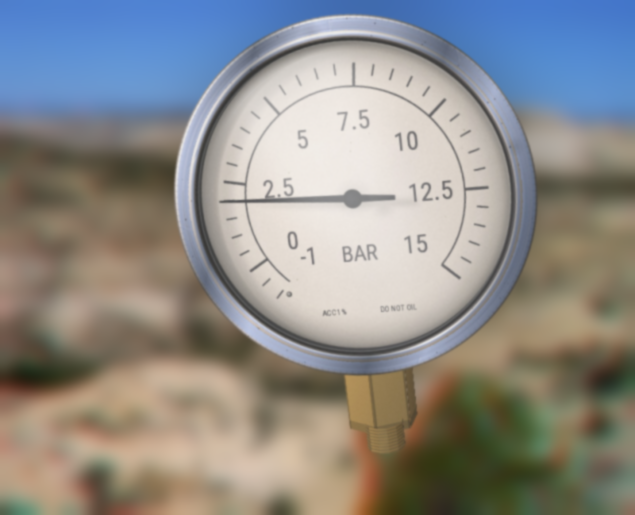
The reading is 2 bar
